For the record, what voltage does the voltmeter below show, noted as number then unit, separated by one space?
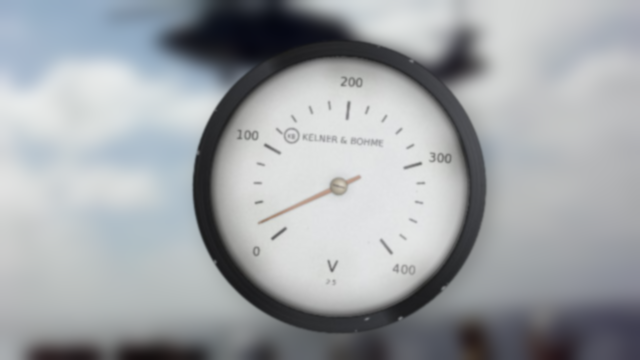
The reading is 20 V
